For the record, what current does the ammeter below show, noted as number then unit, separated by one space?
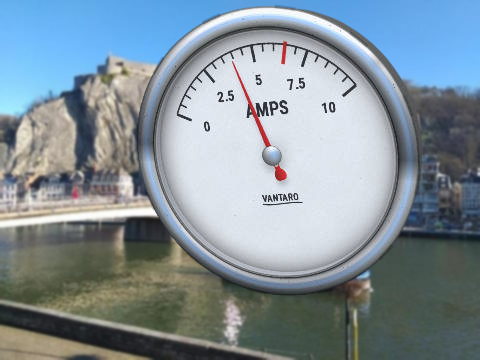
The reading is 4 A
